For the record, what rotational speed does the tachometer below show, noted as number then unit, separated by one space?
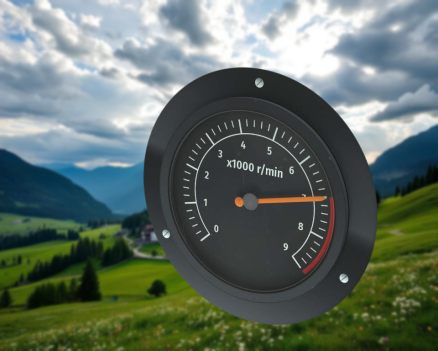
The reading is 7000 rpm
